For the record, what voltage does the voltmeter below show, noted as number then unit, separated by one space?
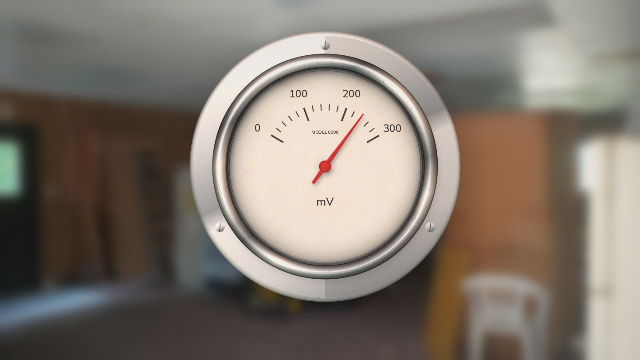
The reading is 240 mV
